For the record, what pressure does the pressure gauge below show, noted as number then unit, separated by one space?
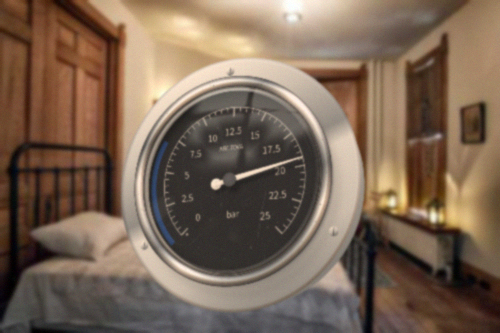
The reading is 19.5 bar
